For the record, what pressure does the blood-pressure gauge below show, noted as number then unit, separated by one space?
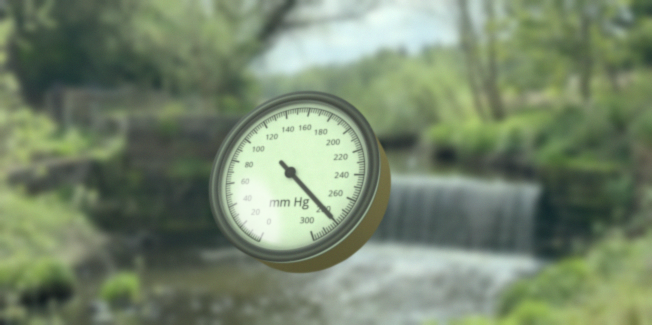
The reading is 280 mmHg
